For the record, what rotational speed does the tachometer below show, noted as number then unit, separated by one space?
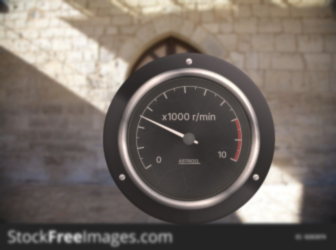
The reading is 2500 rpm
